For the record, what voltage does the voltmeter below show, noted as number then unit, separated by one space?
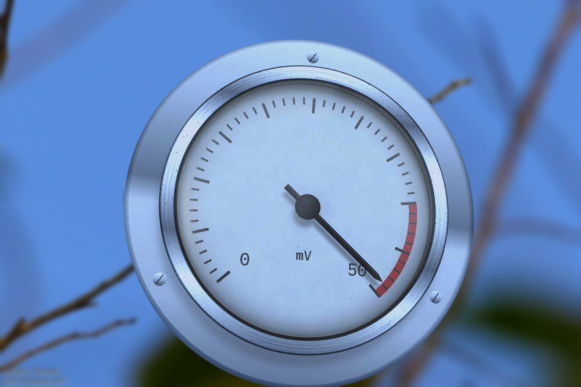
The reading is 49 mV
